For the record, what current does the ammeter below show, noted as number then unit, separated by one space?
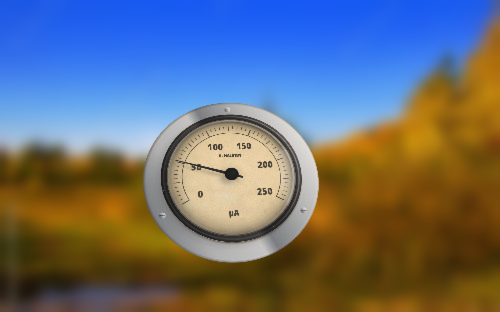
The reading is 50 µA
